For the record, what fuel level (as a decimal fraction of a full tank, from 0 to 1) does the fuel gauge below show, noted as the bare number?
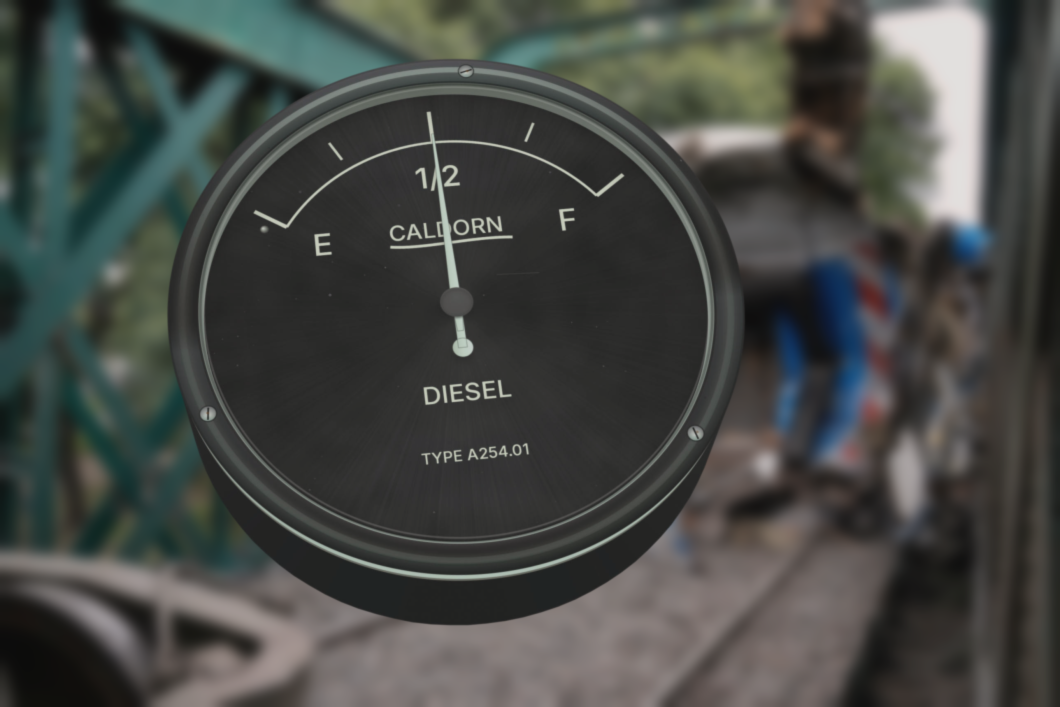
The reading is 0.5
